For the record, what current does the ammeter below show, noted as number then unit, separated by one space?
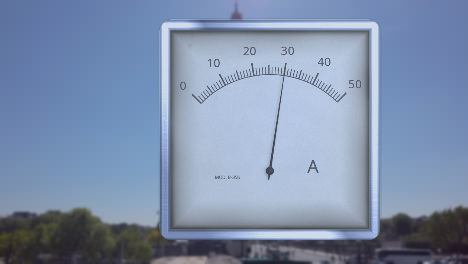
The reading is 30 A
